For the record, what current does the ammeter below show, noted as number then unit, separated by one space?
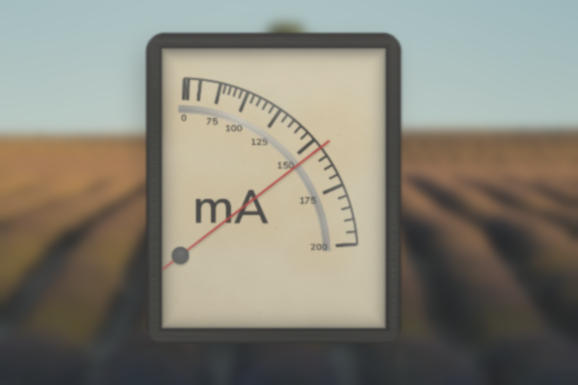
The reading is 155 mA
